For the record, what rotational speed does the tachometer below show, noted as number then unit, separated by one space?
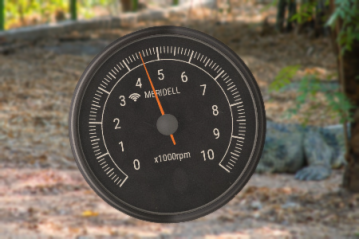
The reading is 4500 rpm
